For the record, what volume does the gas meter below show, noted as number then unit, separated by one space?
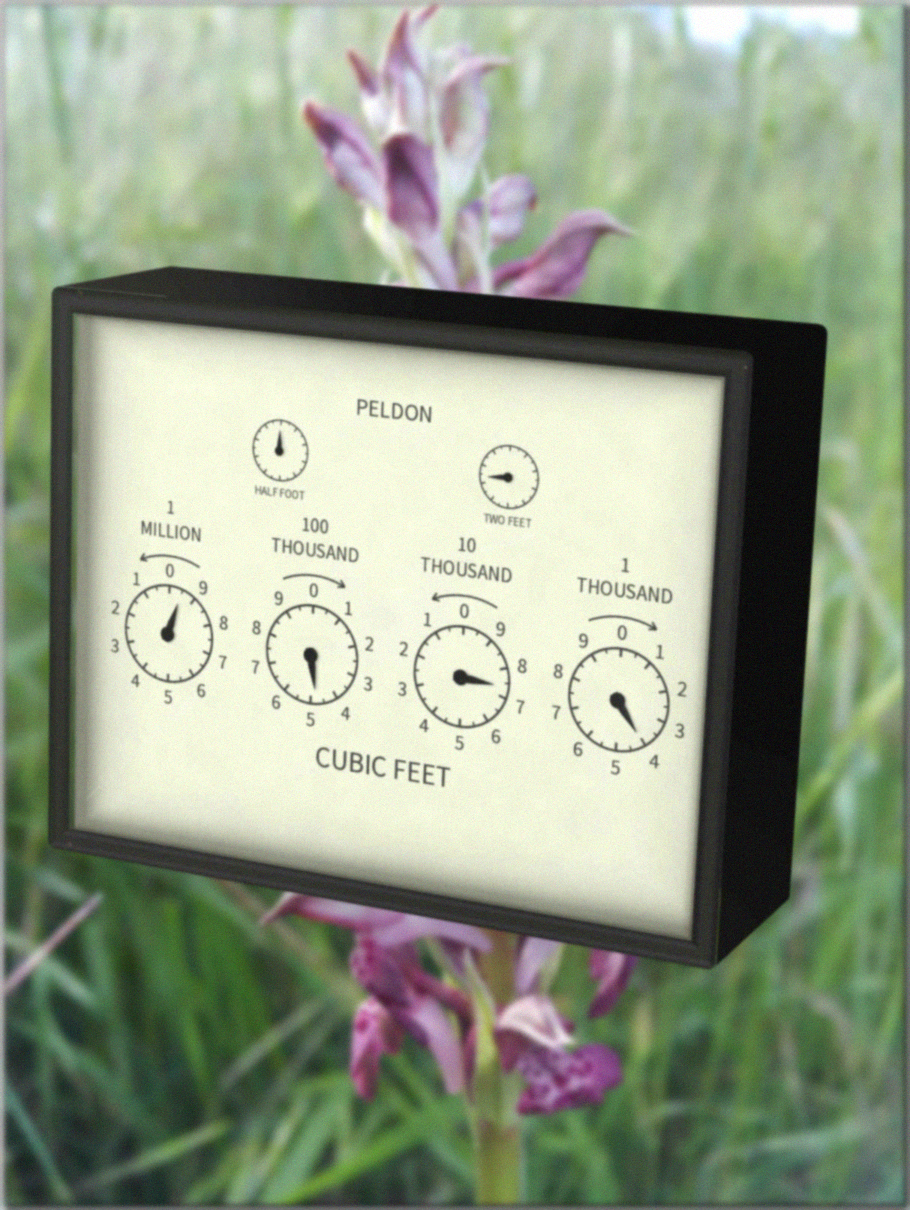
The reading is 947400 ft³
